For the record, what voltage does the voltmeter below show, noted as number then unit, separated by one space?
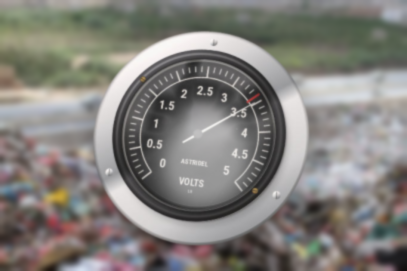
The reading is 3.5 V
